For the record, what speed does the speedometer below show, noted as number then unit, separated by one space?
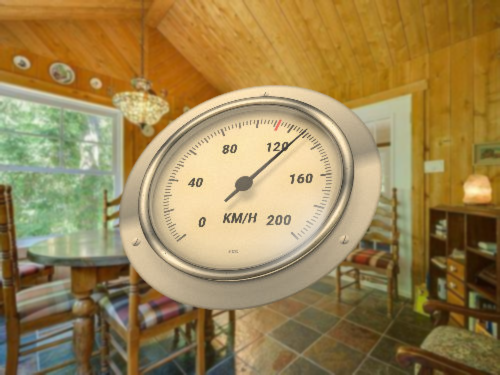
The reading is 130 km/h
